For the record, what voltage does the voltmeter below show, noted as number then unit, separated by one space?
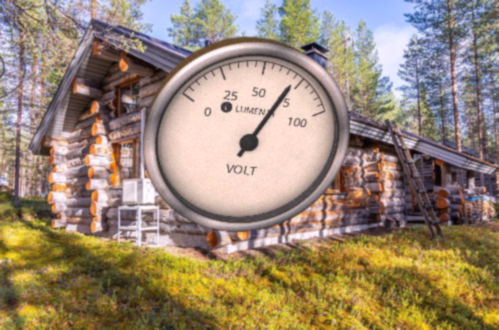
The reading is 70 V
